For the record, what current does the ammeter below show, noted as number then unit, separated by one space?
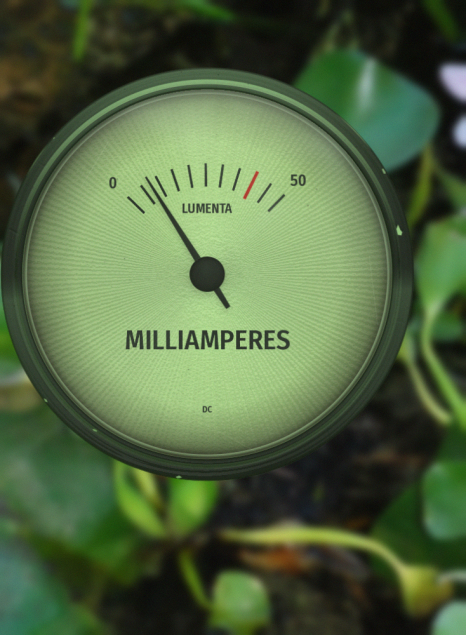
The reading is 7.5 mA
